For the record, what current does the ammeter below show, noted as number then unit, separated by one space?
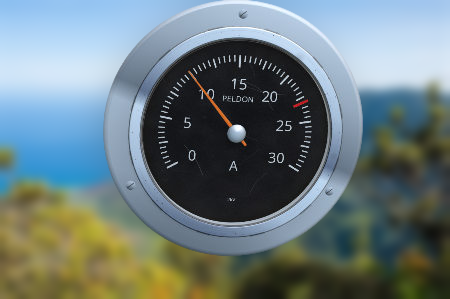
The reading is 10 A
